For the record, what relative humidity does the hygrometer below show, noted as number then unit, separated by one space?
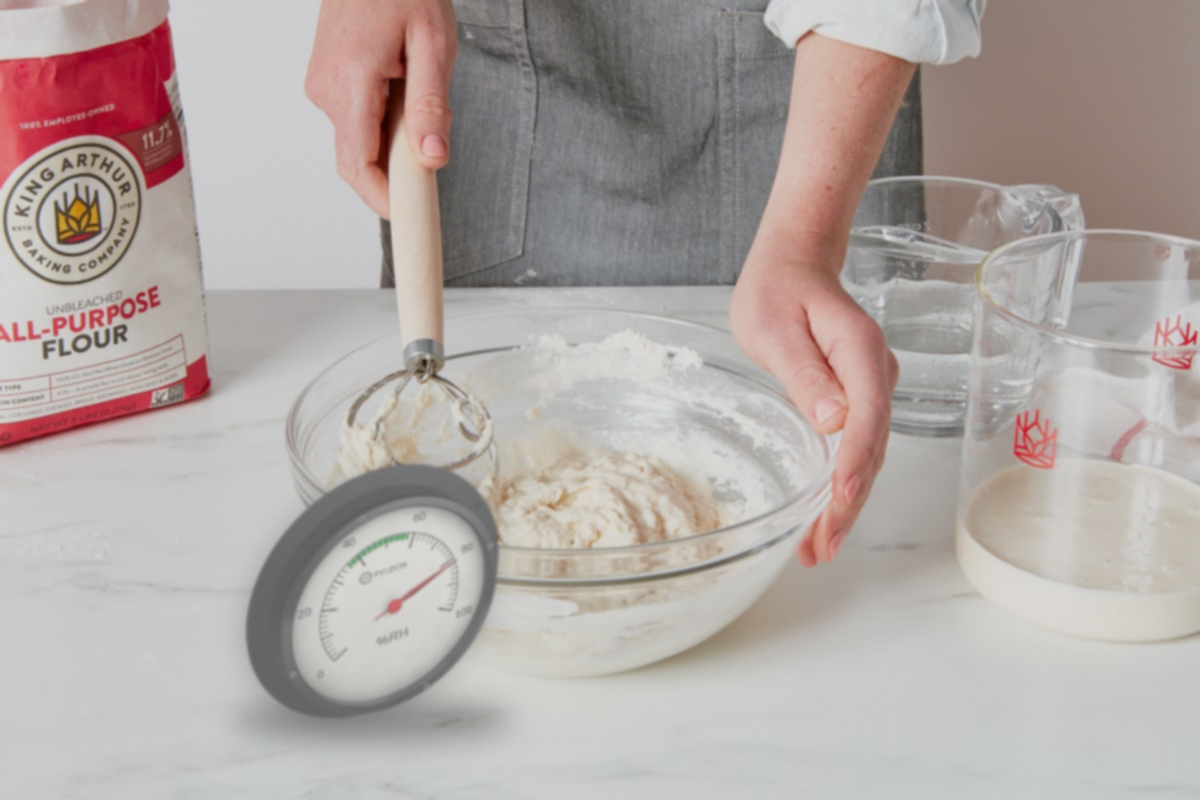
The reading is 80 %
